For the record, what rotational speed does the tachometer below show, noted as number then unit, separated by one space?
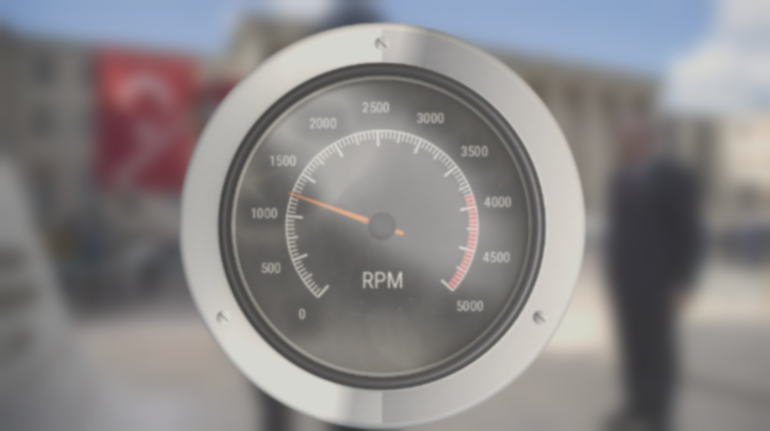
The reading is 1250 rpm
